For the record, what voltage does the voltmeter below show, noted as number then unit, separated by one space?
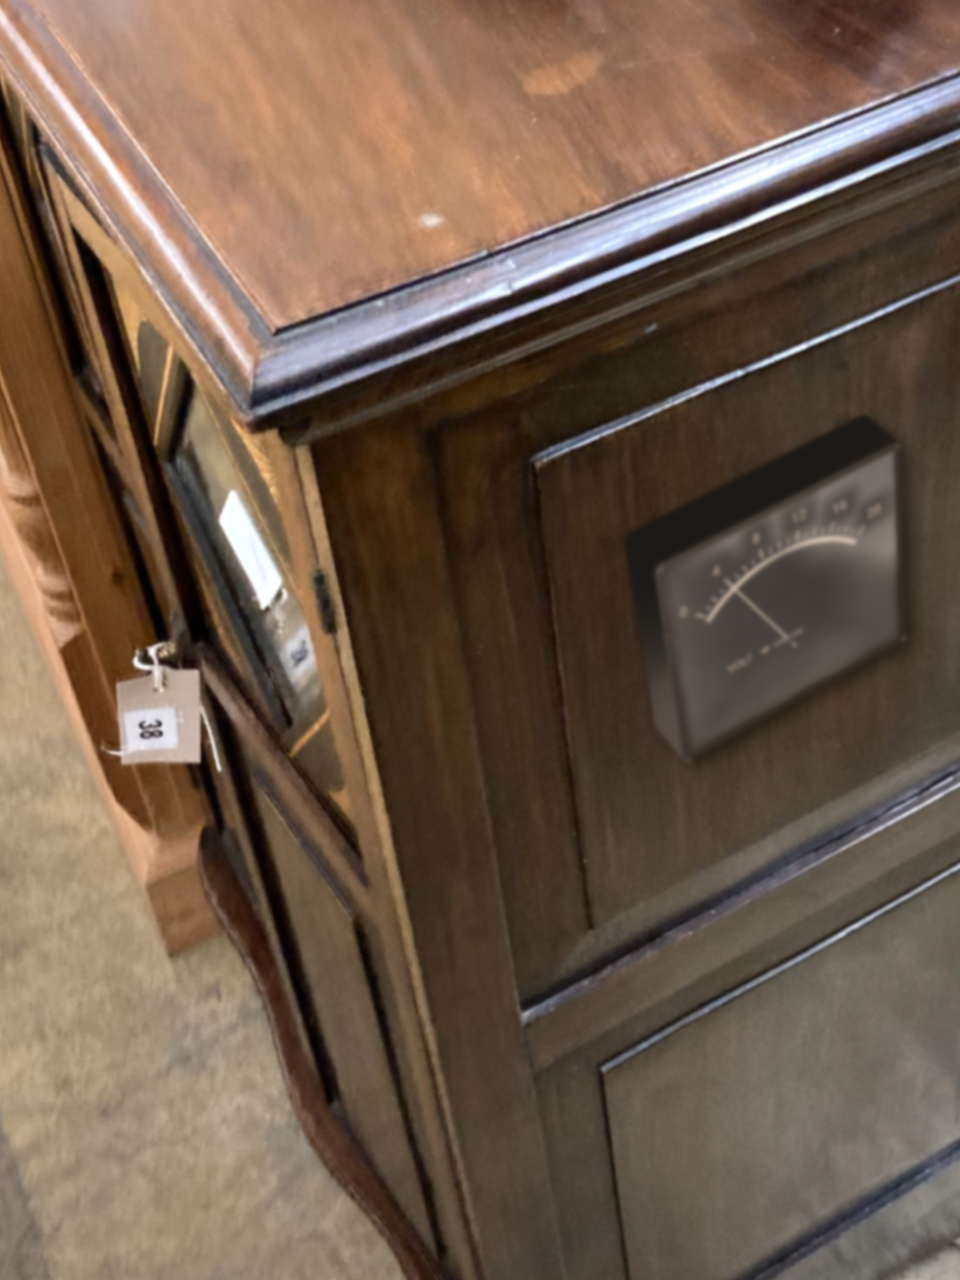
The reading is 4 V
